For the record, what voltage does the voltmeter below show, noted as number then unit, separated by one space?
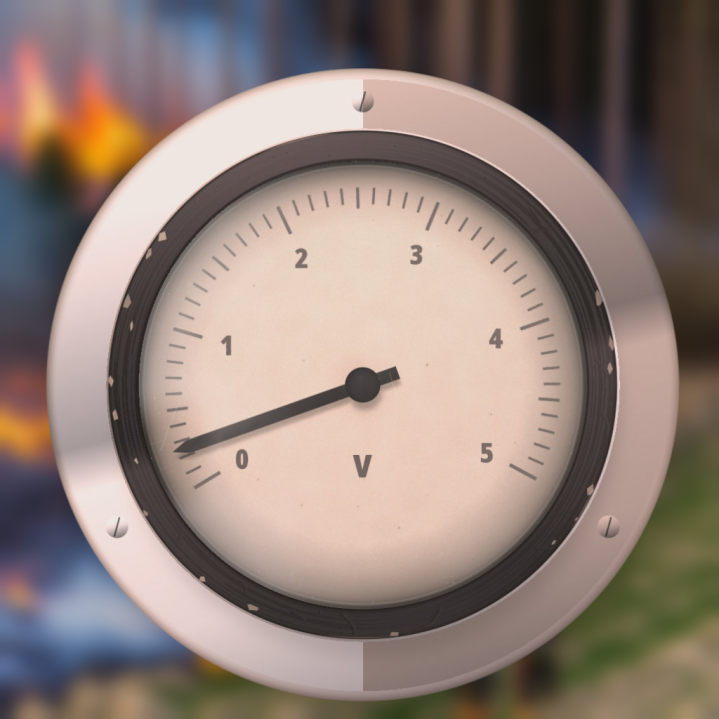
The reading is 0.25 V
